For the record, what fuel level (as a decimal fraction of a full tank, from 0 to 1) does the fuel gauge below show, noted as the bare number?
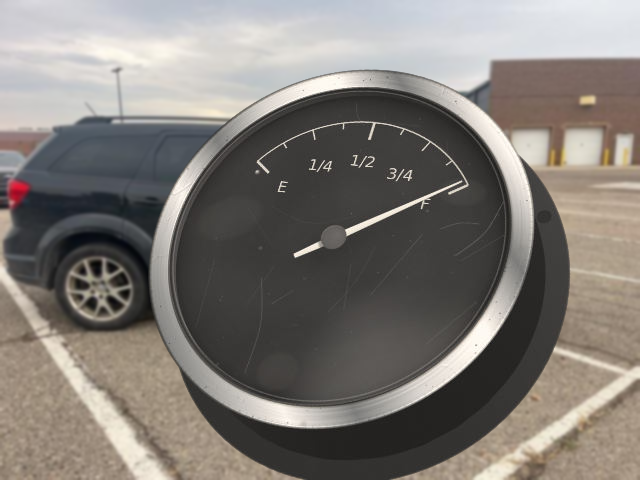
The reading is 1
